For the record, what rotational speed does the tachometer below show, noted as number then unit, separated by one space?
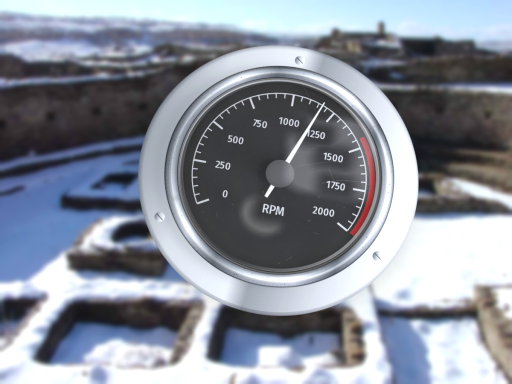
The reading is 1175 rpm
